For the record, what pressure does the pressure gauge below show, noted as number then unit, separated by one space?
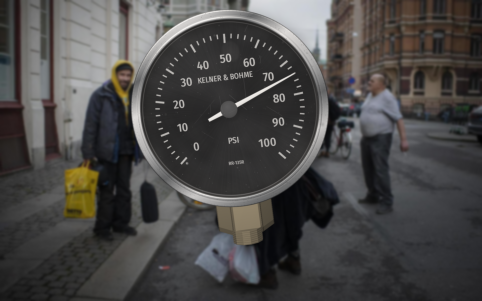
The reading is 74 psi
